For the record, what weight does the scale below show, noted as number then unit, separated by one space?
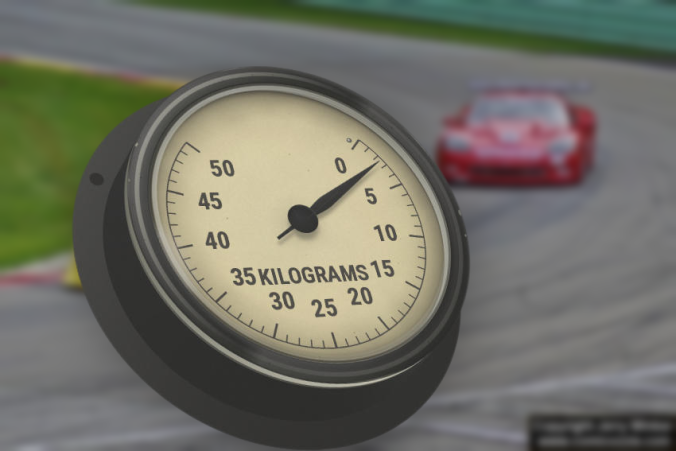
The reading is 2.5 kg
